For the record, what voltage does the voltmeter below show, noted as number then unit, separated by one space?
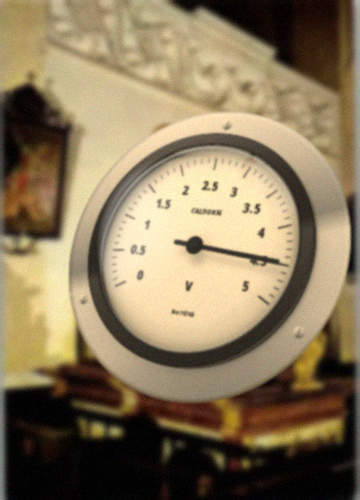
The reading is 4.5 V
